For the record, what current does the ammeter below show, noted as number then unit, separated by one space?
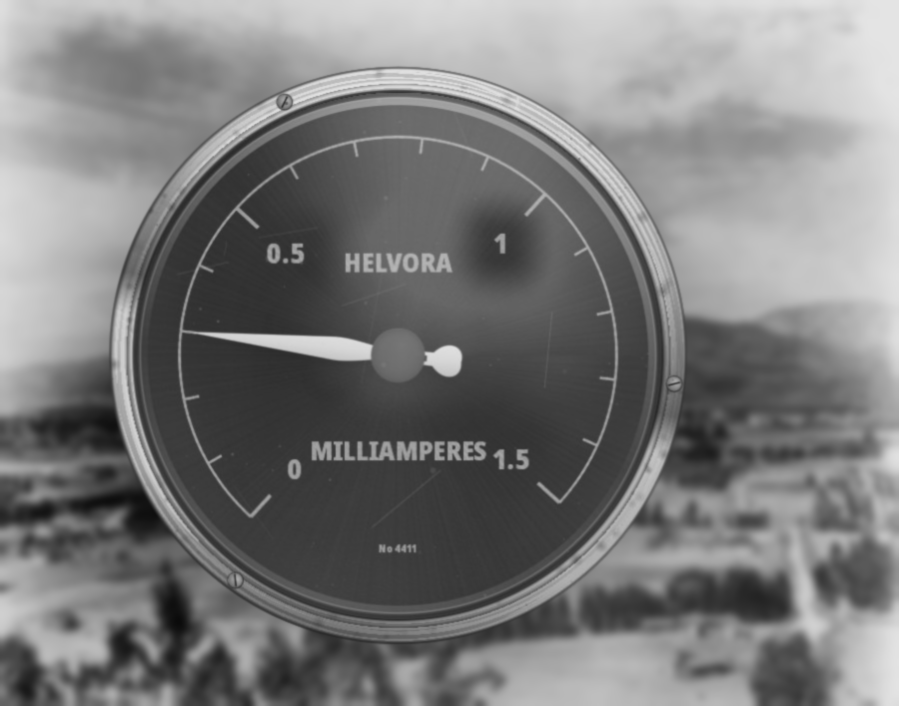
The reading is 0.3 mA
